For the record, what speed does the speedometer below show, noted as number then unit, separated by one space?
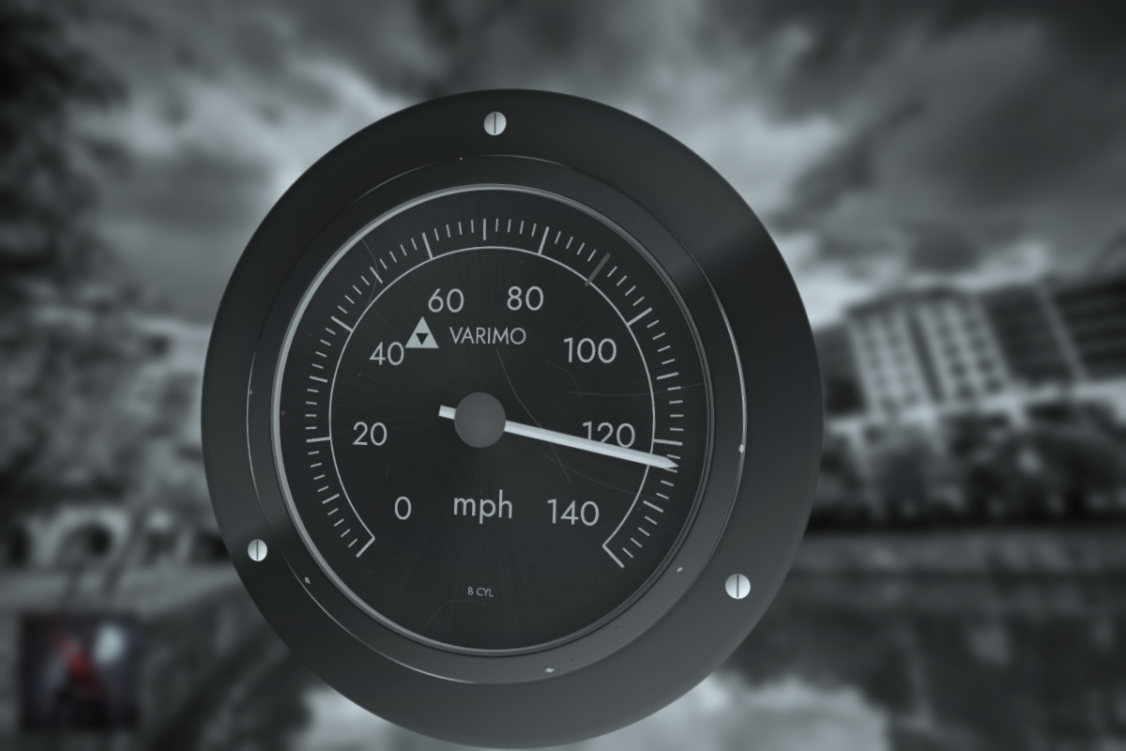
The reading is 123 mph
